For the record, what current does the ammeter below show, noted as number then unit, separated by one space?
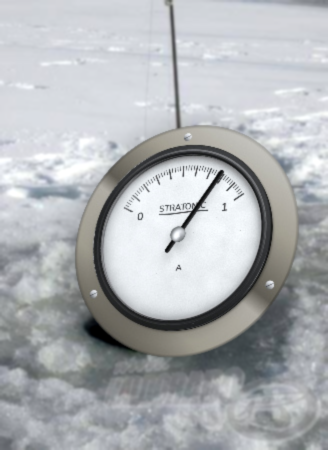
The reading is 0.8 A
